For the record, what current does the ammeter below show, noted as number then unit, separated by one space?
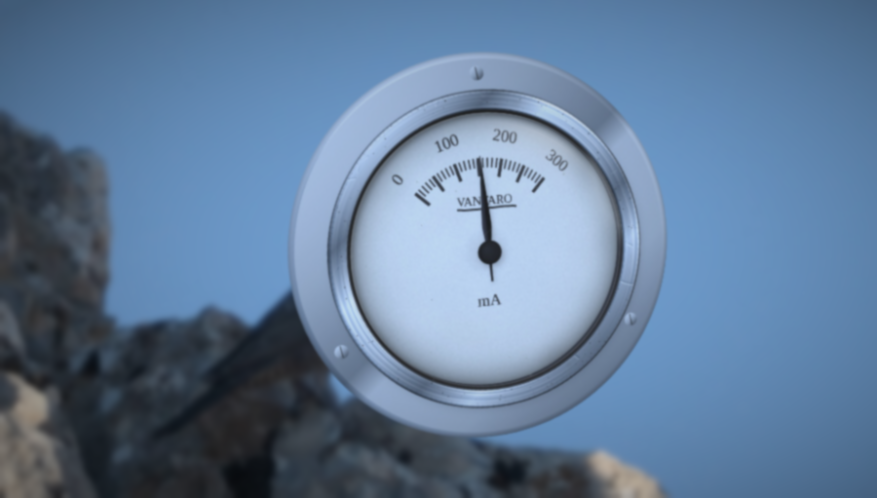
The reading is 150 mA
